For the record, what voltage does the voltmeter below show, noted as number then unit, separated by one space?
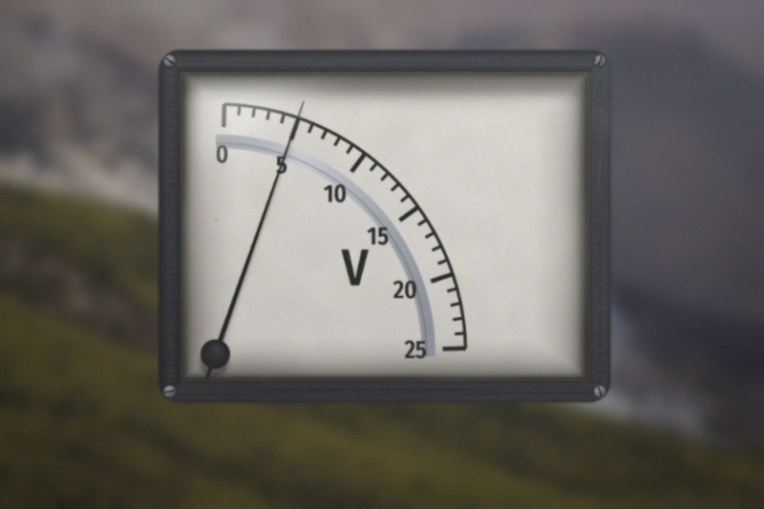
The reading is 5 V
